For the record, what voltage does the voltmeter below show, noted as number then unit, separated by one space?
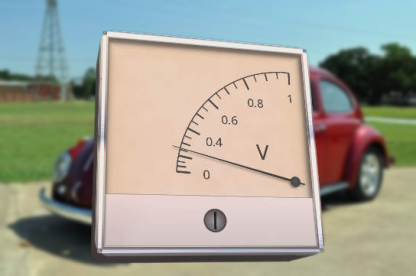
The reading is 0.25 V
